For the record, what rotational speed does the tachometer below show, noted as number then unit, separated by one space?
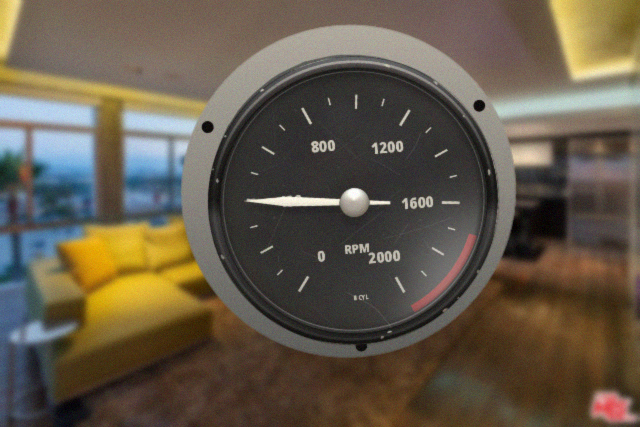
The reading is 400 rpm
